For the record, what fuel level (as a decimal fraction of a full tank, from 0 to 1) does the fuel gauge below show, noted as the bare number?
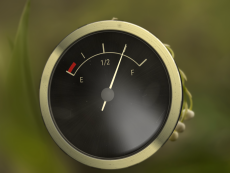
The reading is 0.75
